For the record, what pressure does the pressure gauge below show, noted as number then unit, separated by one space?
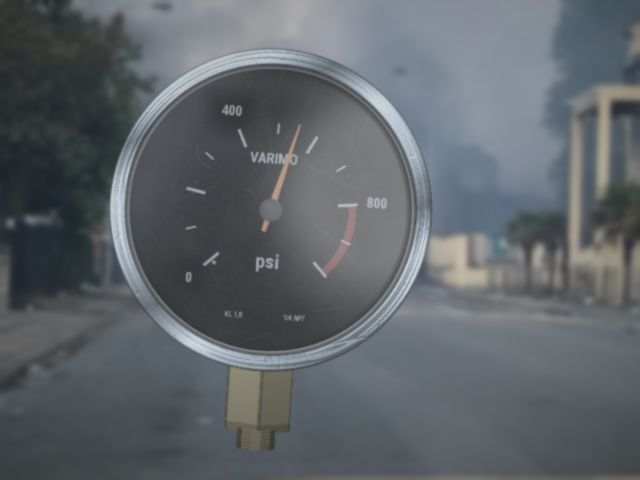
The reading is 550 psi
